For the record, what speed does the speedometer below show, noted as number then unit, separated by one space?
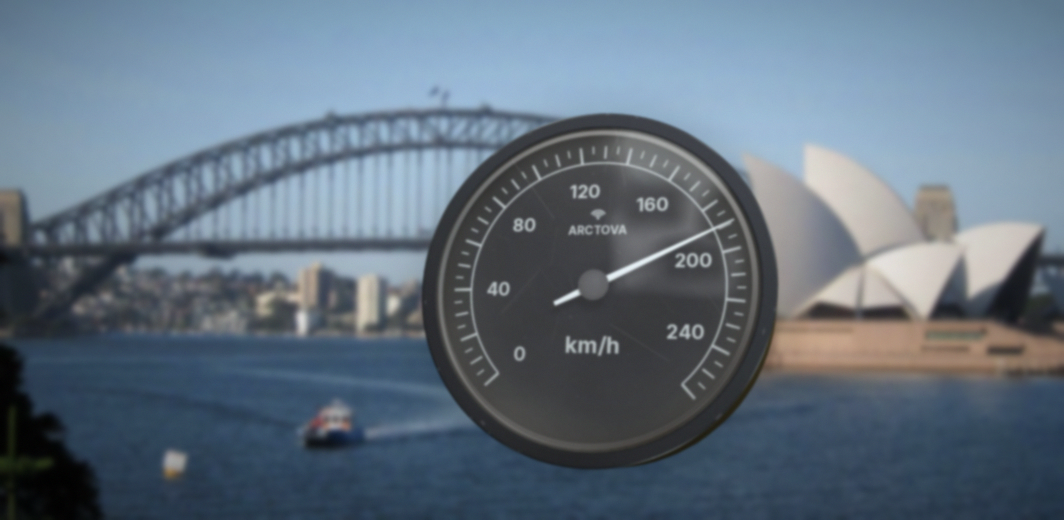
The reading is 190 km/h
